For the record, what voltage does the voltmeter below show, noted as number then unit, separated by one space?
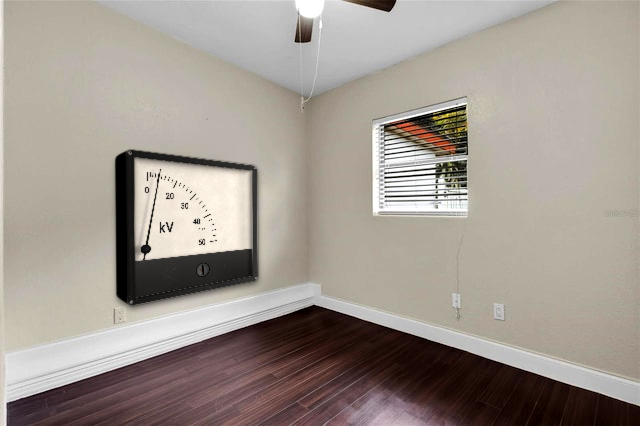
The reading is 10 kV
